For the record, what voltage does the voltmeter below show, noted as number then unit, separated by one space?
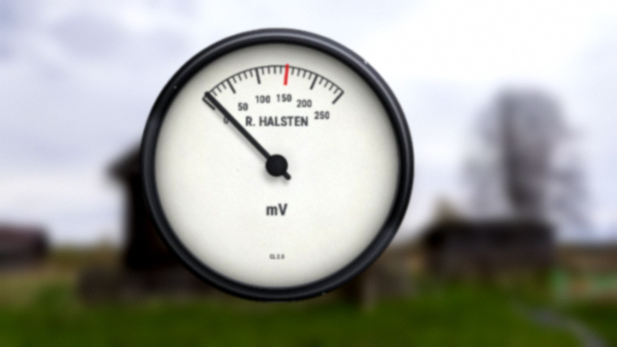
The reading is 10 mV
